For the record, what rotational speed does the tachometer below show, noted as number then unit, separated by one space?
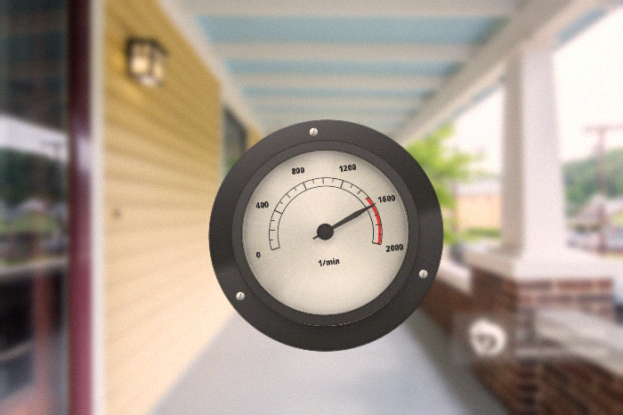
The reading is 1600 rpm
